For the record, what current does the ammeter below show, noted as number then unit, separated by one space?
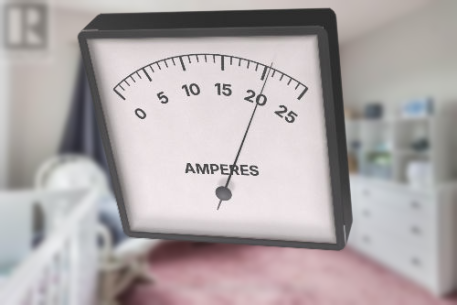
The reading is 20.5 A
